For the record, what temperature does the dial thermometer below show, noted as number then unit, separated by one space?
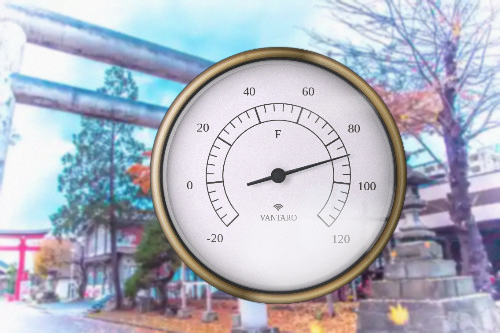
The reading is 88 °F
